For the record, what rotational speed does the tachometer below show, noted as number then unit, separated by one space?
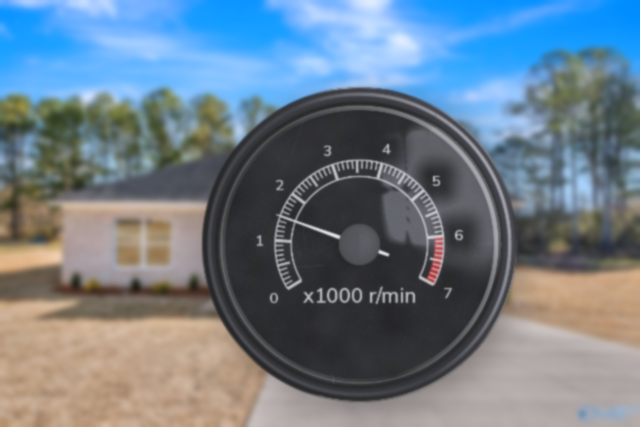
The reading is 1500 rpm
